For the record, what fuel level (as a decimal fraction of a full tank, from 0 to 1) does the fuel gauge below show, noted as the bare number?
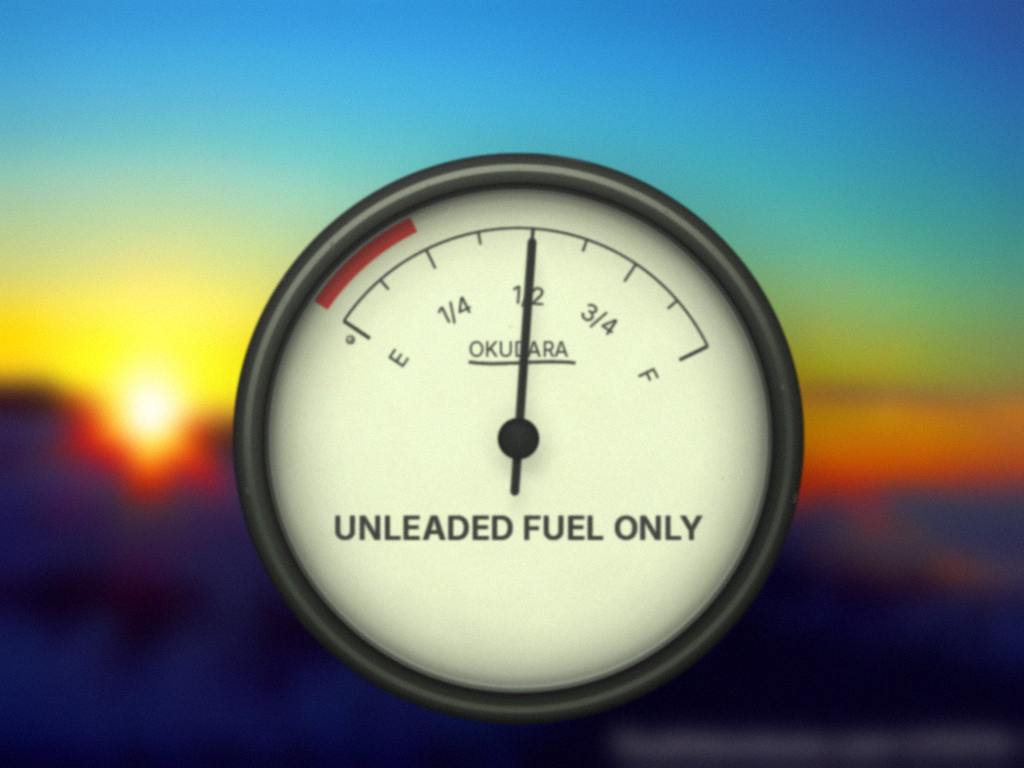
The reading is 0.5
